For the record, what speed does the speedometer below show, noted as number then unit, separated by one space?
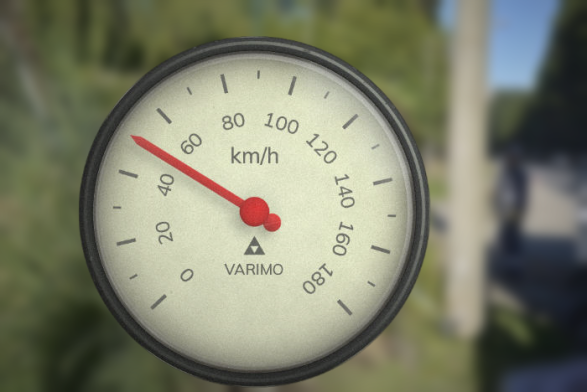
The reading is 50 km/h
